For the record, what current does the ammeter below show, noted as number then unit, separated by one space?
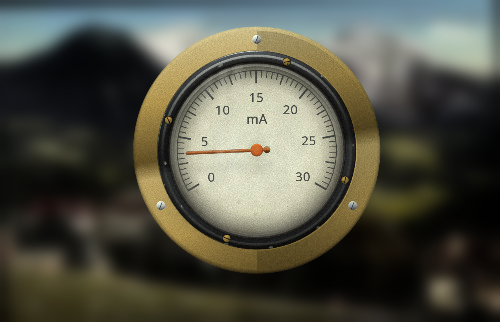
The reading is 3.5 mA
